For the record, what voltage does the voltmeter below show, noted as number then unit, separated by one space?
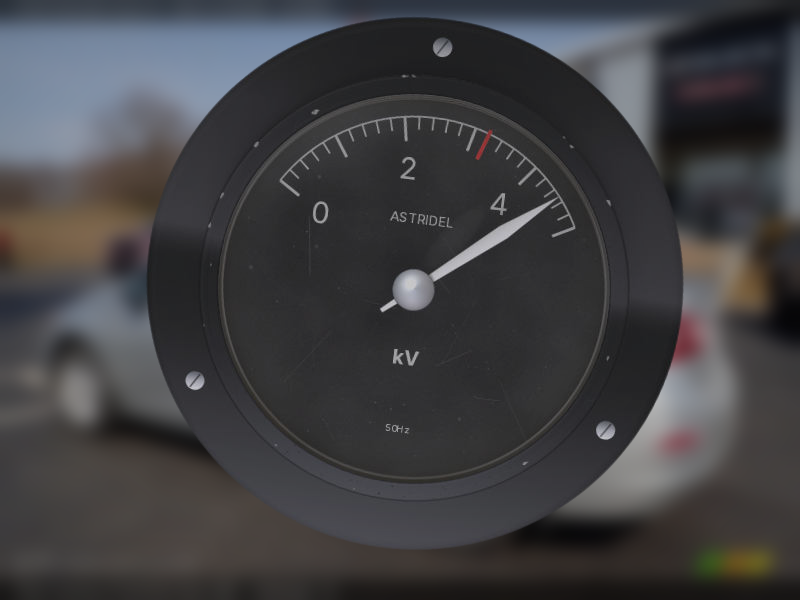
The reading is 4.5 kV
